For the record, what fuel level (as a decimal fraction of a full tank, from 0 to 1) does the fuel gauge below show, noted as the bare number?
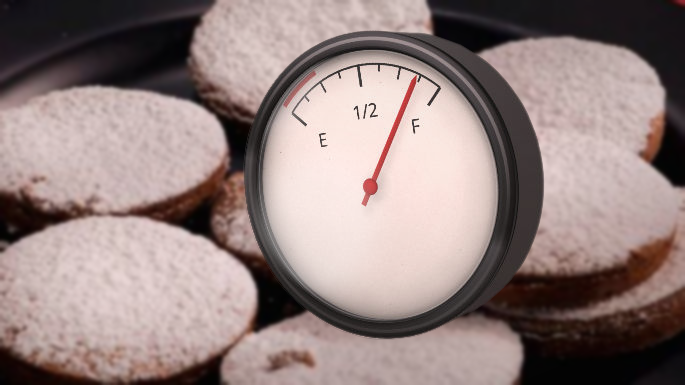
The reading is 0.875
